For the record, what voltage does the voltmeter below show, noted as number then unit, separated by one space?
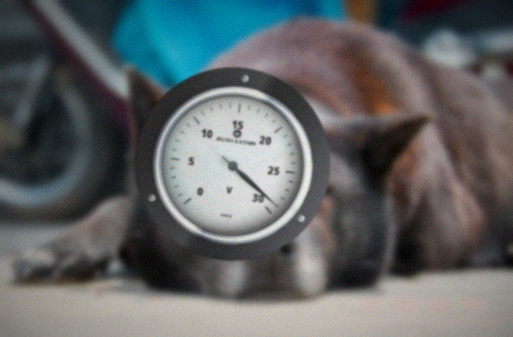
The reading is 29 V
